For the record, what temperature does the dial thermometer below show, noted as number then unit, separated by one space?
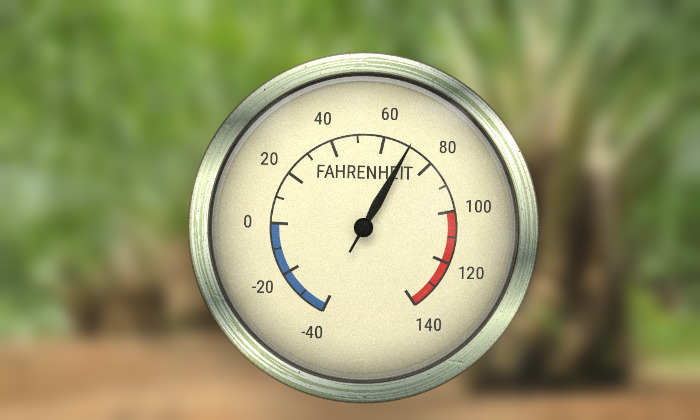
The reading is 70 °F
